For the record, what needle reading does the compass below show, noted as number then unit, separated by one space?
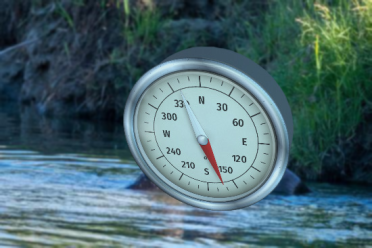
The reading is 160 °
